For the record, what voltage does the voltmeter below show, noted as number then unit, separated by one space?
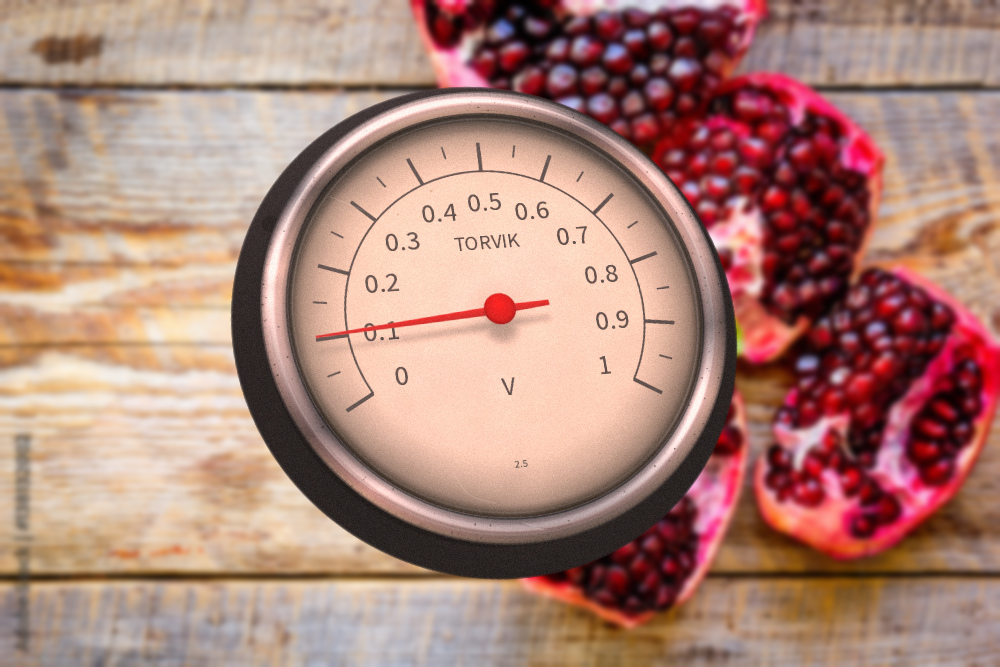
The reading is 0.1 V
